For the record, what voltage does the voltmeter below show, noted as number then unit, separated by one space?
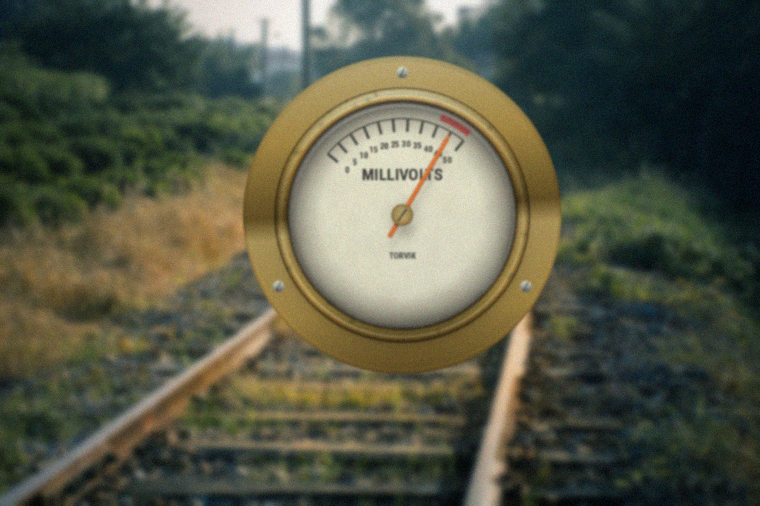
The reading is 45 mV
